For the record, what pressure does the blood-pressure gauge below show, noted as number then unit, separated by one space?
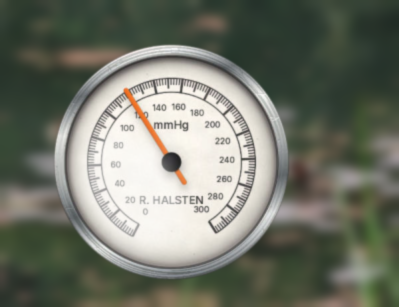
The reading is 120 mmHg
